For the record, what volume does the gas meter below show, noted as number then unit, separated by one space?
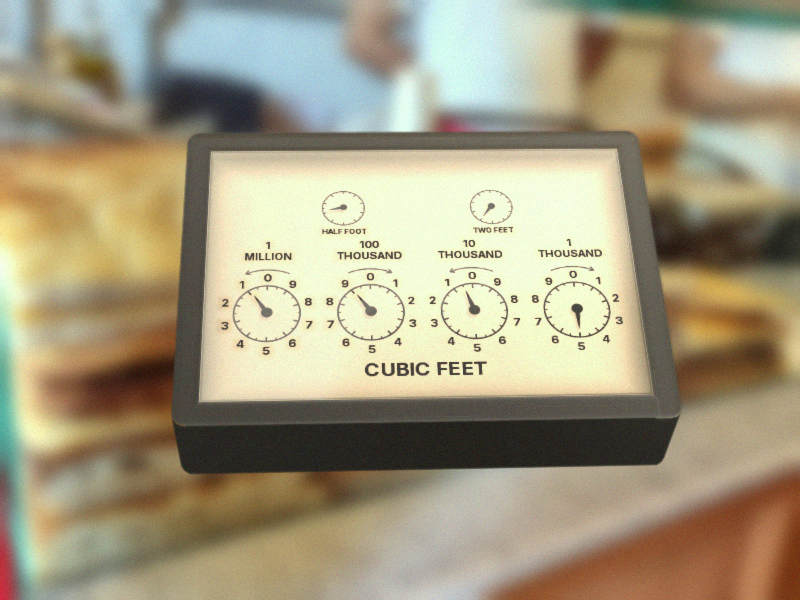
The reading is 90500 ft³
